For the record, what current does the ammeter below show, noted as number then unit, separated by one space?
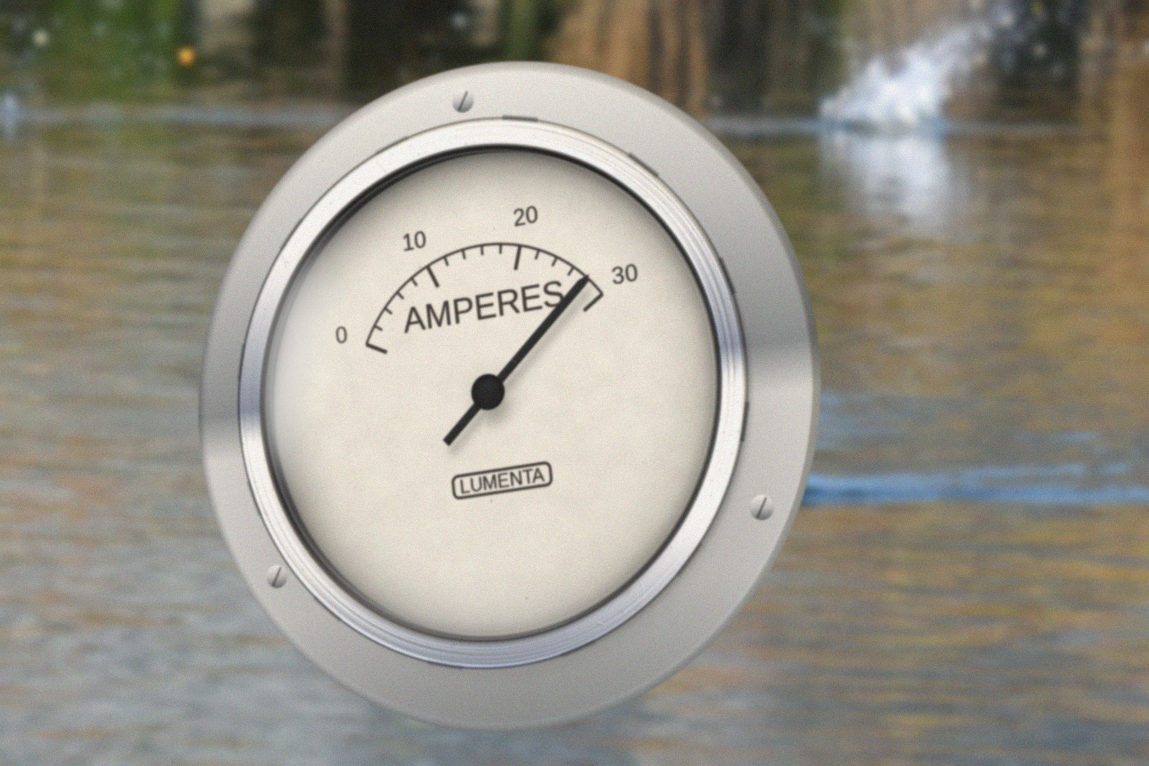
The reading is 28 A
